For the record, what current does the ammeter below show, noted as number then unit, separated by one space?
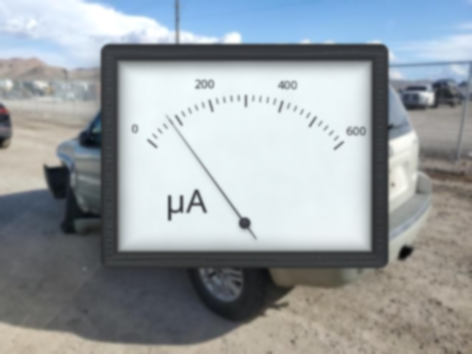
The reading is 80 µA
